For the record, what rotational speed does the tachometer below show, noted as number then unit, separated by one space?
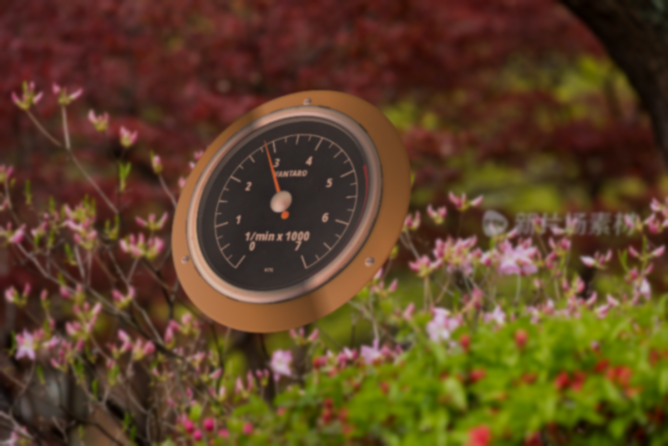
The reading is 2875 rpm
